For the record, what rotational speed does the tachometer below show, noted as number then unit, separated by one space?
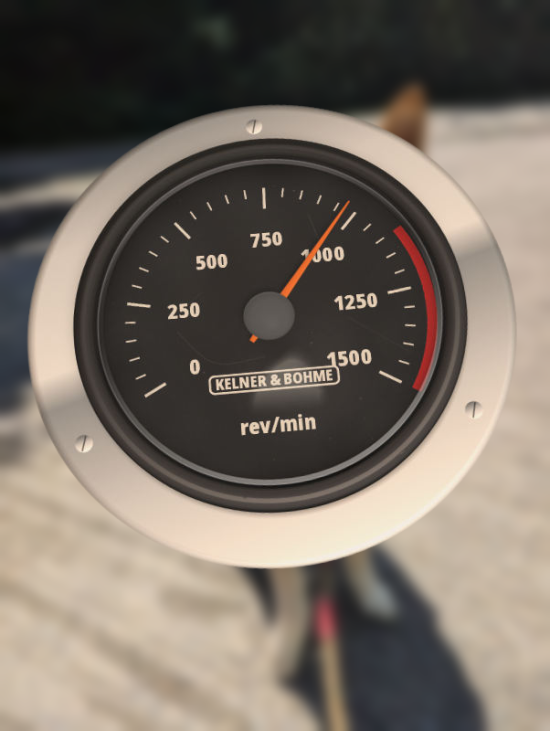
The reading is 975 rpm
